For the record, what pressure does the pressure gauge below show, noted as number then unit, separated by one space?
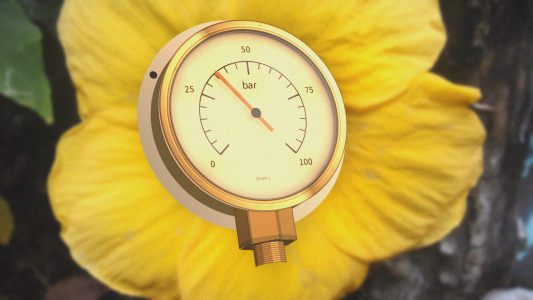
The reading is 35 bar
